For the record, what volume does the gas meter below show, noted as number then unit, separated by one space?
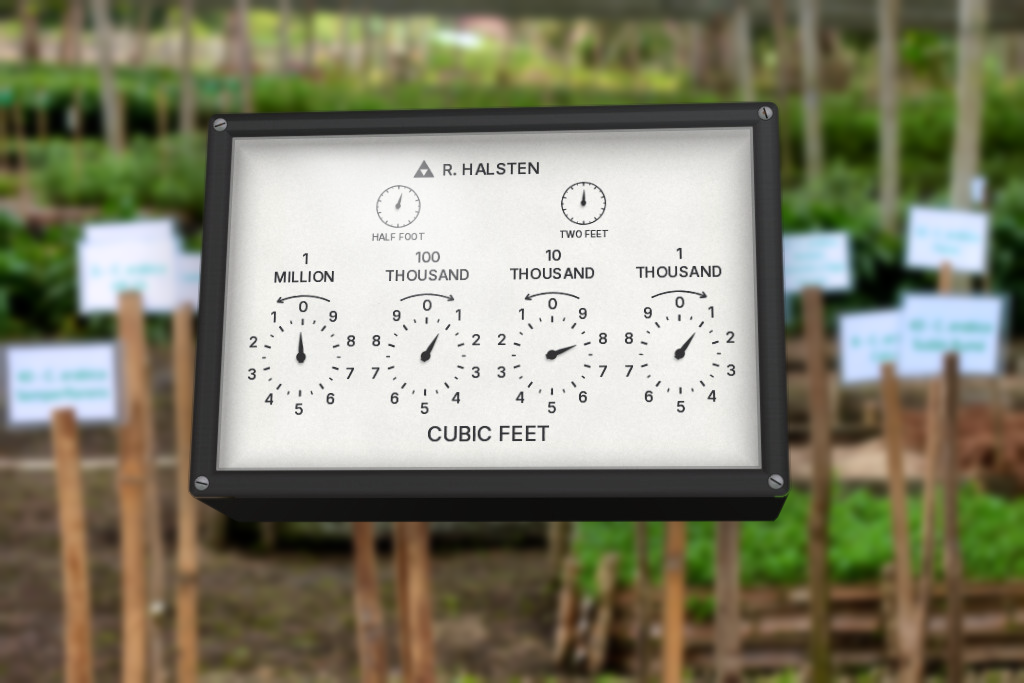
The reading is 8100 ft³
